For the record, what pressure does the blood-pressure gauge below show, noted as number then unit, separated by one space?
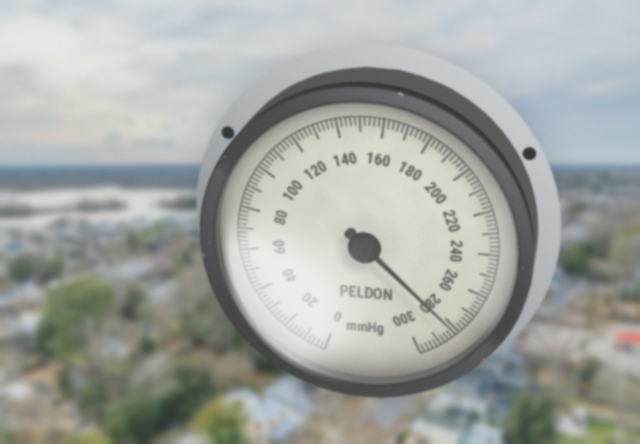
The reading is 280 mmHg
